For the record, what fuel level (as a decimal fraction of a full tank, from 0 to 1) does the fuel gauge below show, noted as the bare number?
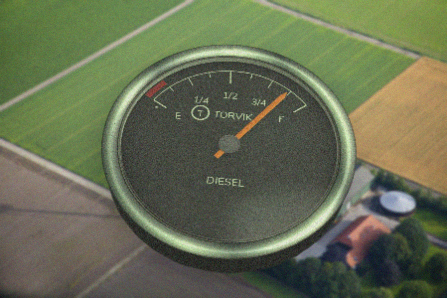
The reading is 0.875
